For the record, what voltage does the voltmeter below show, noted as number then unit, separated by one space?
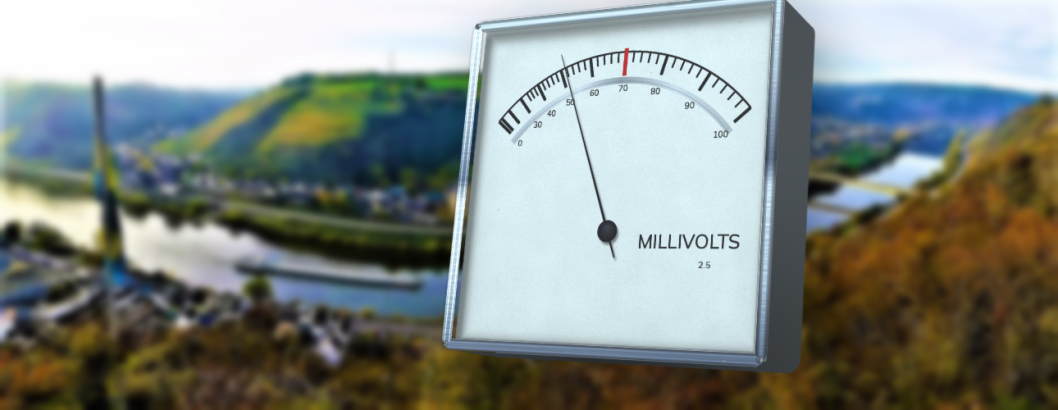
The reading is 52 mV
